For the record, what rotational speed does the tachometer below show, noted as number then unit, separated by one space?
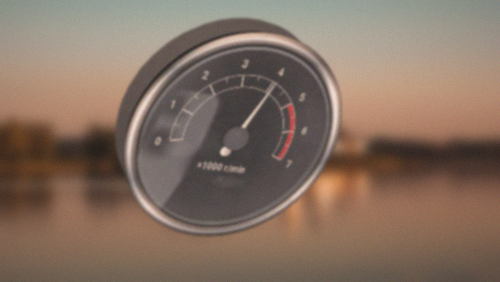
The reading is 4000 rpm
